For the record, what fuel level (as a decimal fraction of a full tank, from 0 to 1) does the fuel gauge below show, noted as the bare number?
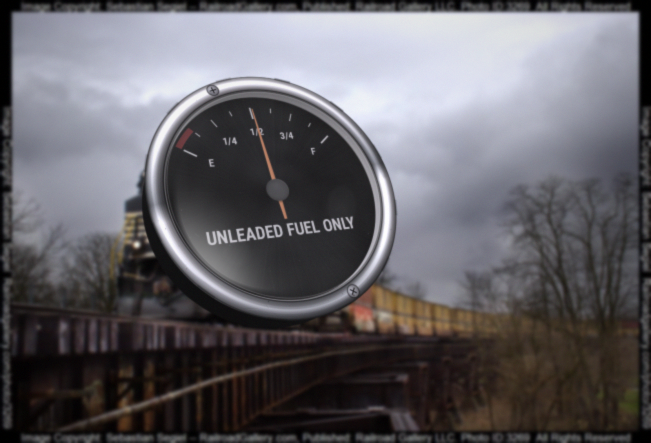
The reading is 0.5
